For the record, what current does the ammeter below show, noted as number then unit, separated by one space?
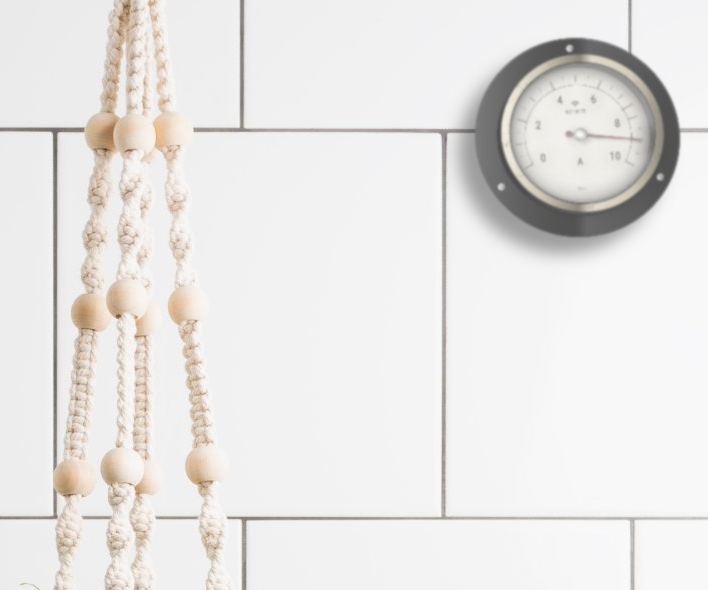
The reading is 9 A
